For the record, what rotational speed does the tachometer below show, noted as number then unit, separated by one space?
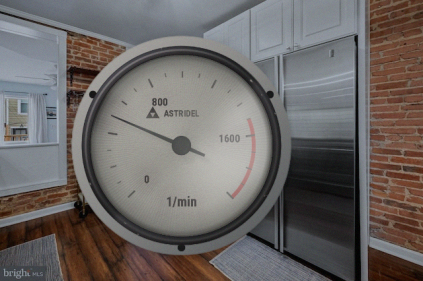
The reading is 500 rpm
